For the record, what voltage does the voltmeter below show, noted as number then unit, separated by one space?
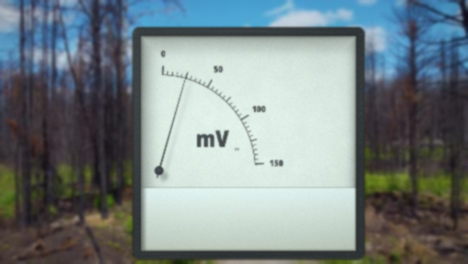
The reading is 25 mV
